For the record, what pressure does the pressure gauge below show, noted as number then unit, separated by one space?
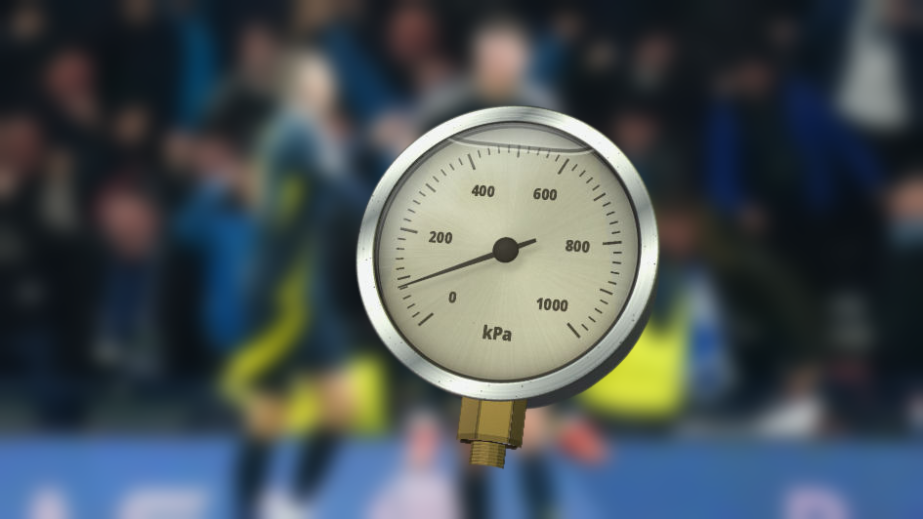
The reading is 80 kPa
